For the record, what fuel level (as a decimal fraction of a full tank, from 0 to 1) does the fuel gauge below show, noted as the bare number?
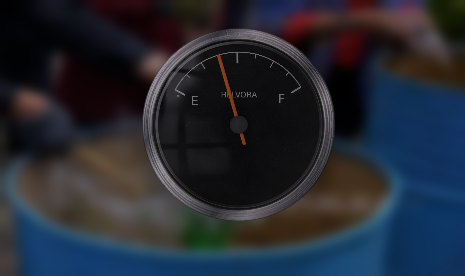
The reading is 0.375
